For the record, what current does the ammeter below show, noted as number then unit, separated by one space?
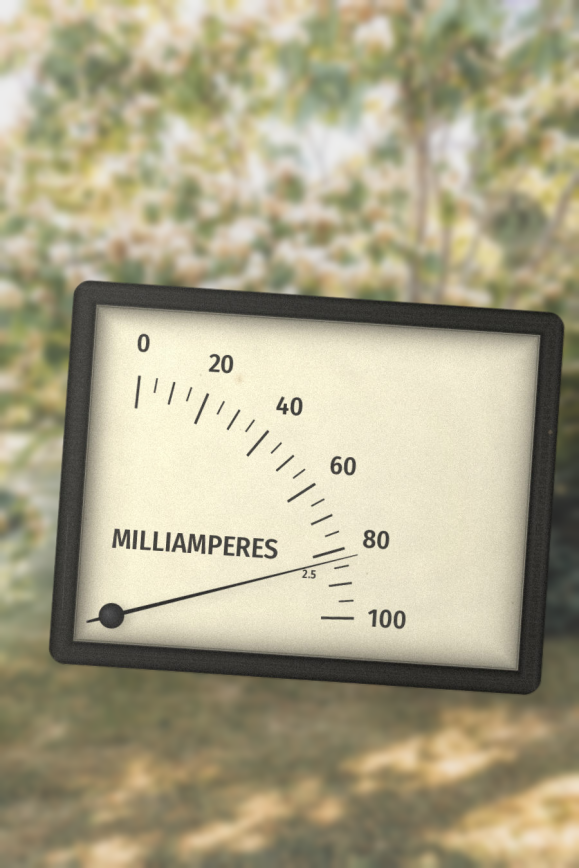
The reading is 82.5 mA
